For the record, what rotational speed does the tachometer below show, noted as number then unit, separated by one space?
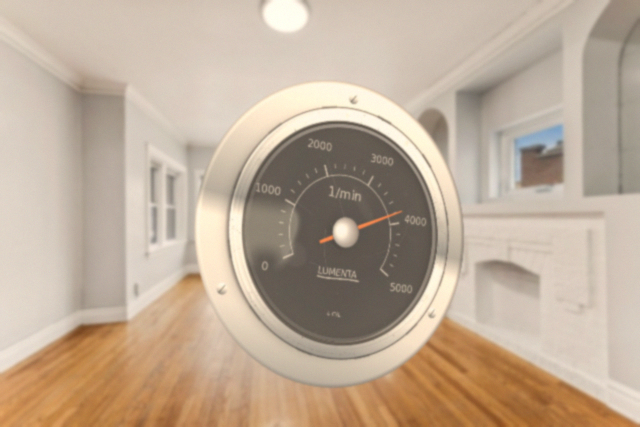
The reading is 3800 rpm
